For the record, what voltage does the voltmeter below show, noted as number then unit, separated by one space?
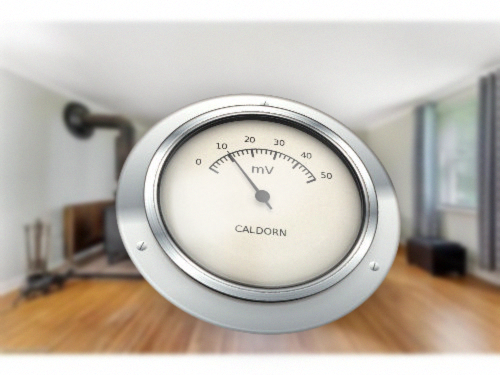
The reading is 10 mV
